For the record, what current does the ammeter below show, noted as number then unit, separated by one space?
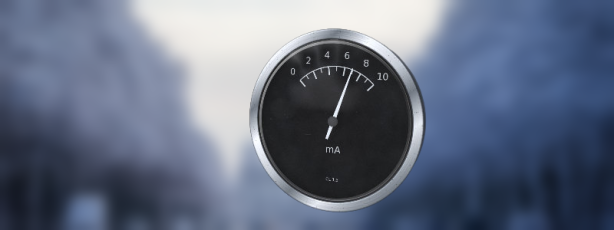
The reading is 7 mA
